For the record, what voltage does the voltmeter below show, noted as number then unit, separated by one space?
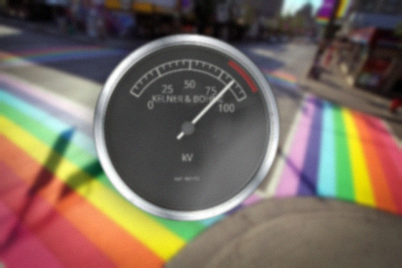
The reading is 85 kV
